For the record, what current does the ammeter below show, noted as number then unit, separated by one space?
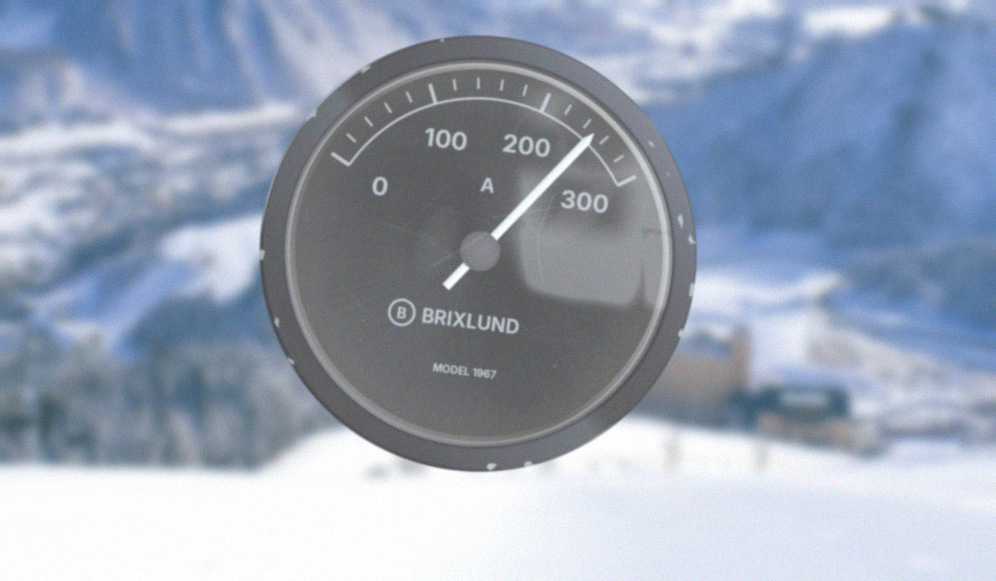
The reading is 250 A
